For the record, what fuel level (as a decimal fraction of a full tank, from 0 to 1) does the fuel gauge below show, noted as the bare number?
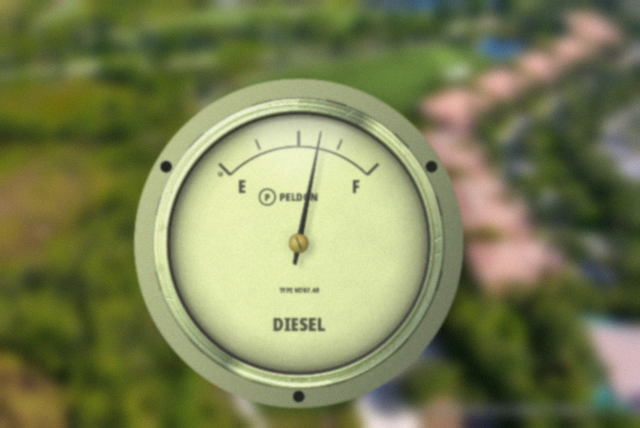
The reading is 0.625
